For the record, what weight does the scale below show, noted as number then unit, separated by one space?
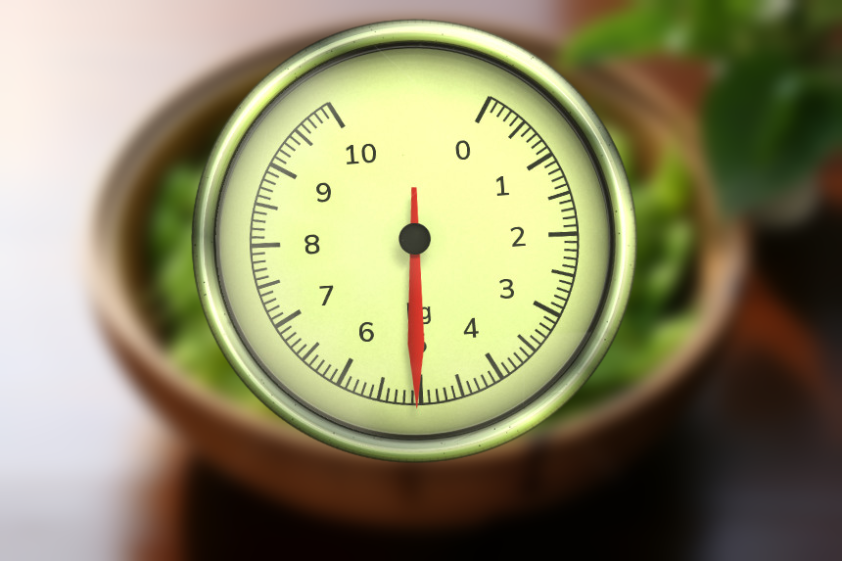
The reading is 5.05 kg
